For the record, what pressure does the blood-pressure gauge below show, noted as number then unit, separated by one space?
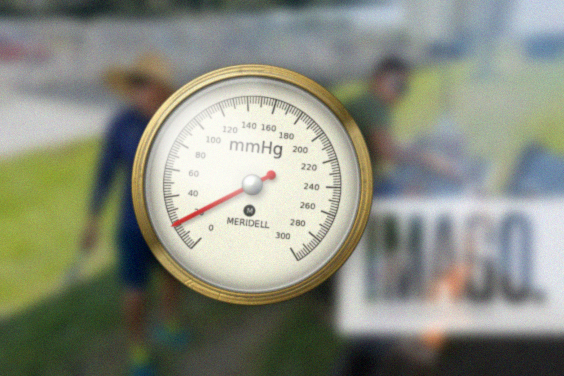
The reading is 20 mmHg
